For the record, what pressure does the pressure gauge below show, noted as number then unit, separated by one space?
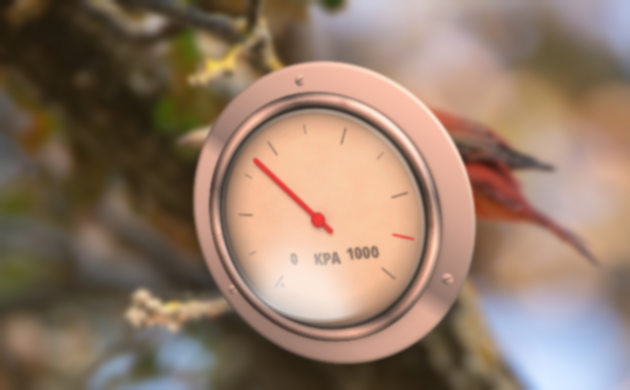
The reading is 350 kPa
